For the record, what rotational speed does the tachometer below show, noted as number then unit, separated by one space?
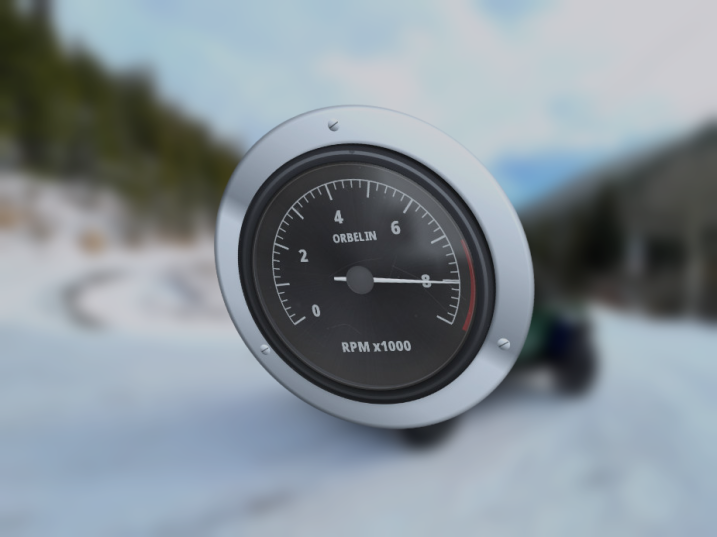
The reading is 8000 rpm
